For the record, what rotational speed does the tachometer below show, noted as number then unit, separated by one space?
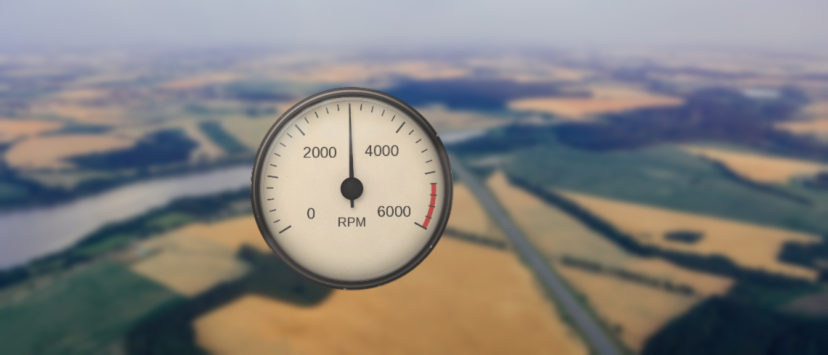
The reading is 3000 rpm
